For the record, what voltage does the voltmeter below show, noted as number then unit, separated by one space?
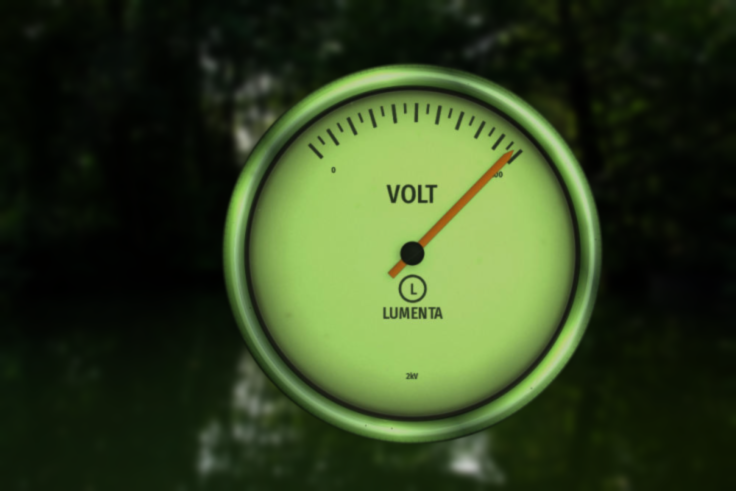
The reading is 390 V
